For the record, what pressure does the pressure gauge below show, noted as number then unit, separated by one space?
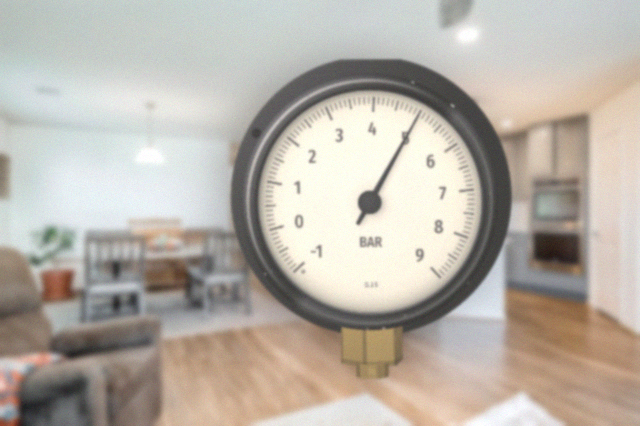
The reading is 5 bar
